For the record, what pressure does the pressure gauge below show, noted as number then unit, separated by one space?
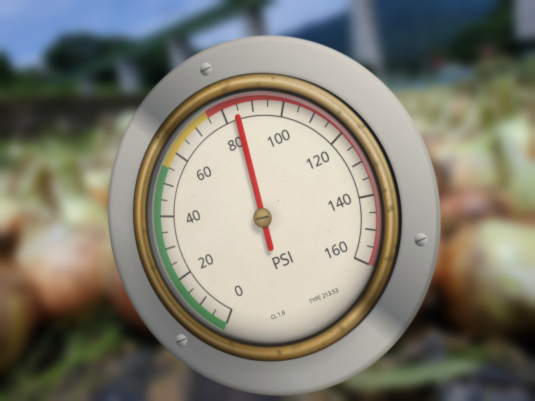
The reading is 85 psi
